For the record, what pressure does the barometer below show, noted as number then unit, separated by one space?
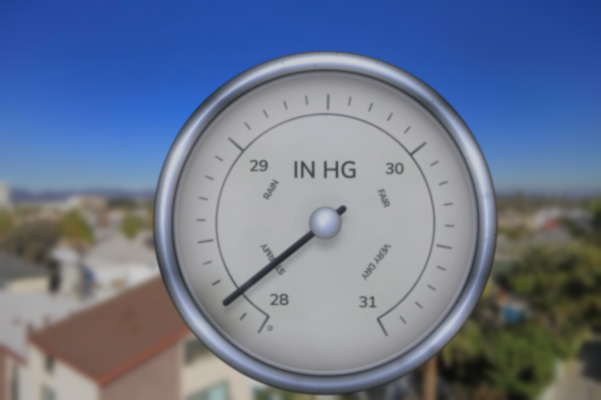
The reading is 28.2 inHg
